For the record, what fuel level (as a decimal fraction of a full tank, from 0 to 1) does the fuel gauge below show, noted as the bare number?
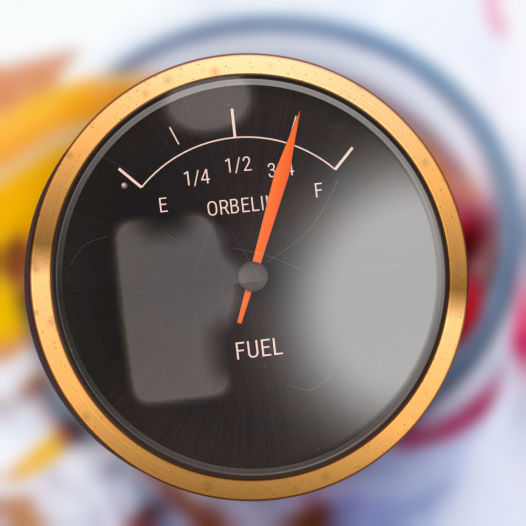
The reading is 0.75
